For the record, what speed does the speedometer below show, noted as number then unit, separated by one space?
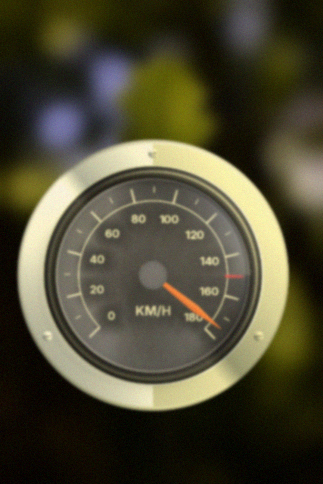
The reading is 175 km/h
